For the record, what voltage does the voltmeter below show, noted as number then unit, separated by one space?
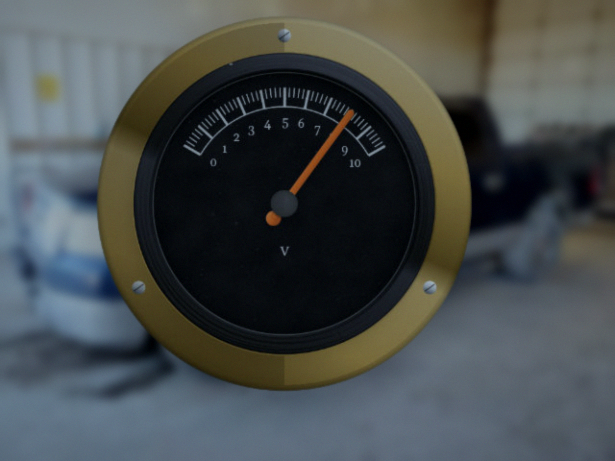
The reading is 8 V
